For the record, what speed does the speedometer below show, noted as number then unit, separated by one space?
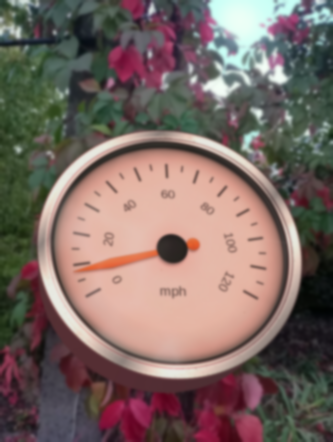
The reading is 7.5 mph
